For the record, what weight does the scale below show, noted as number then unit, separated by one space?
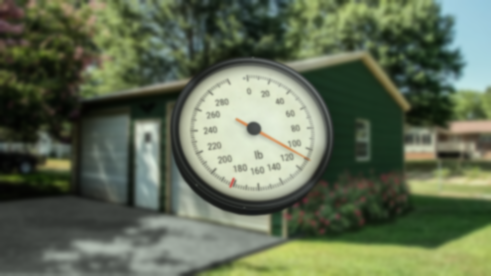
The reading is 110 lb
